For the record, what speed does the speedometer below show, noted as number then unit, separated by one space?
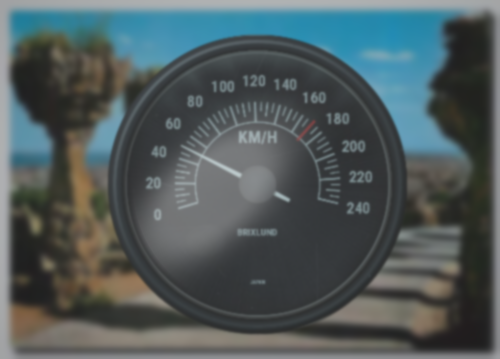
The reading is 50 km/h
